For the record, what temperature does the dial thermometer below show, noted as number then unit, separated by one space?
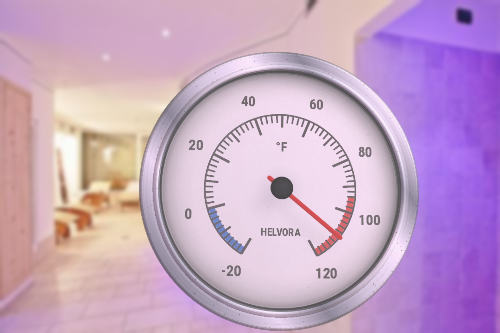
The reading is 110 °F
